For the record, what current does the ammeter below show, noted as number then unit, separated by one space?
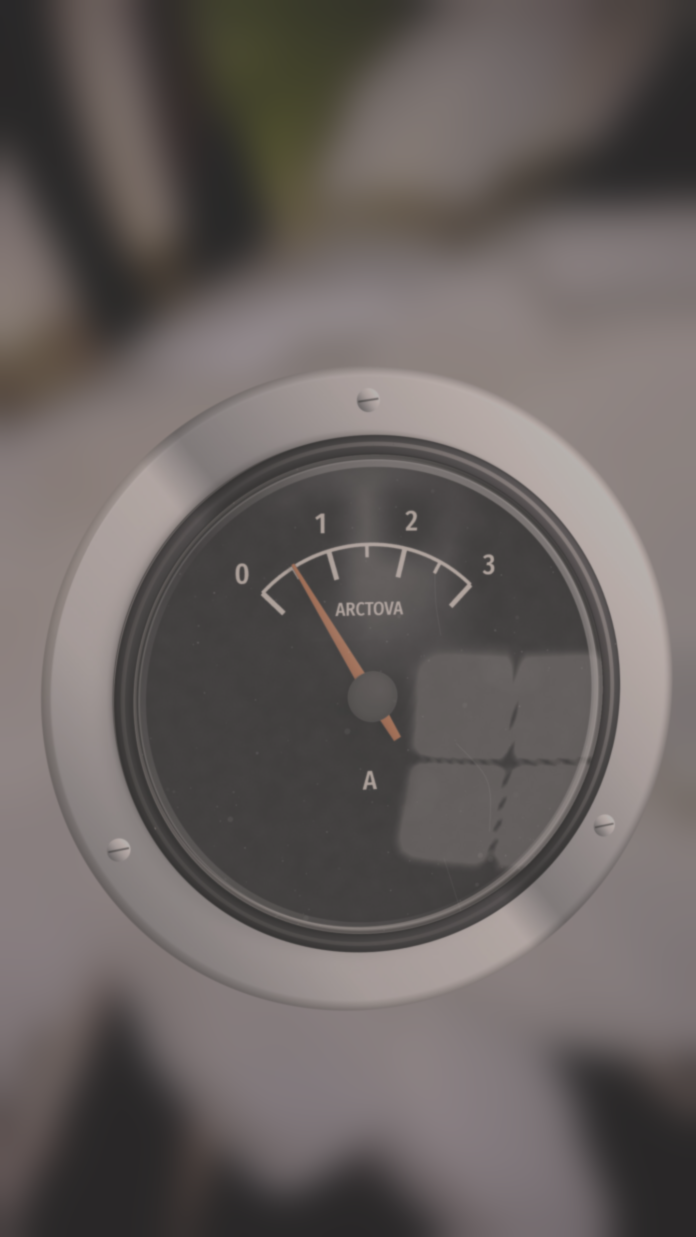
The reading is 0.5 A
